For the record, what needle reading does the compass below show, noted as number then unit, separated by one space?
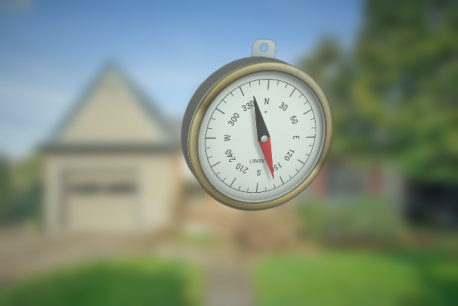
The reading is 160 °
